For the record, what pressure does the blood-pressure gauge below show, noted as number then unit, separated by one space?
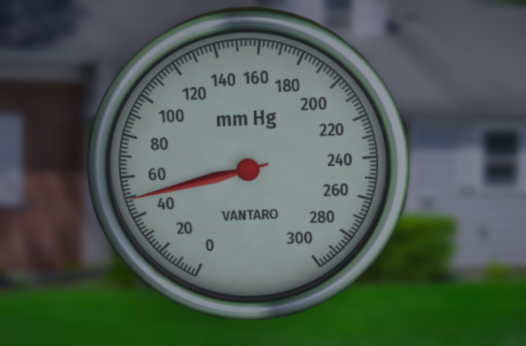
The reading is 50 mmHg
